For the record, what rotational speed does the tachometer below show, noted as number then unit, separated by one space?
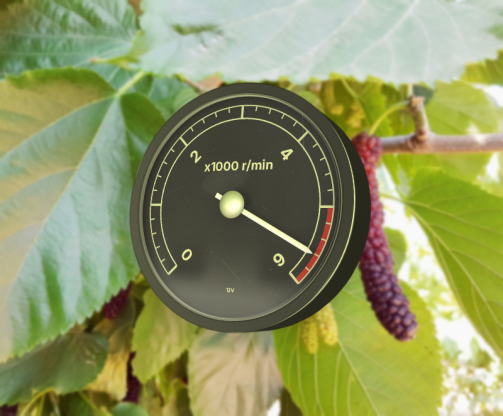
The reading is 5600 rpm
